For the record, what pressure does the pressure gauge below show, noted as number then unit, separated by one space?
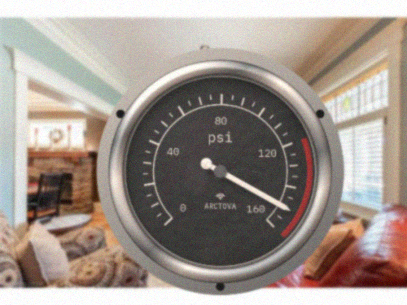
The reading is 150 psi
